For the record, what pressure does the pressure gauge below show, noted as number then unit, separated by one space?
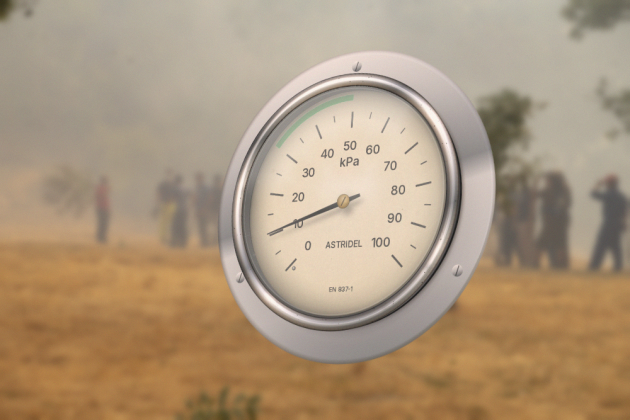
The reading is 10 kPa
